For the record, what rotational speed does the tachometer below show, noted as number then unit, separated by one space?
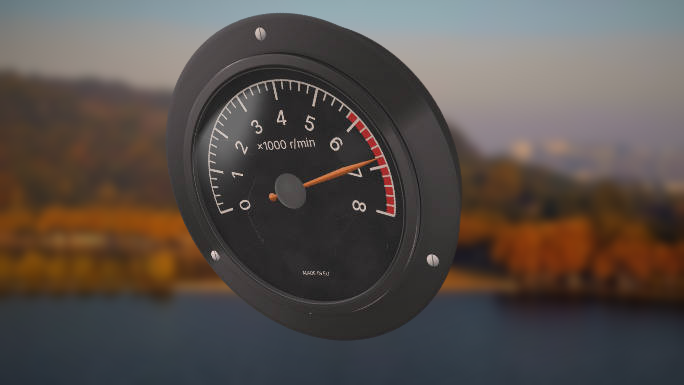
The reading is 6800 rpm
